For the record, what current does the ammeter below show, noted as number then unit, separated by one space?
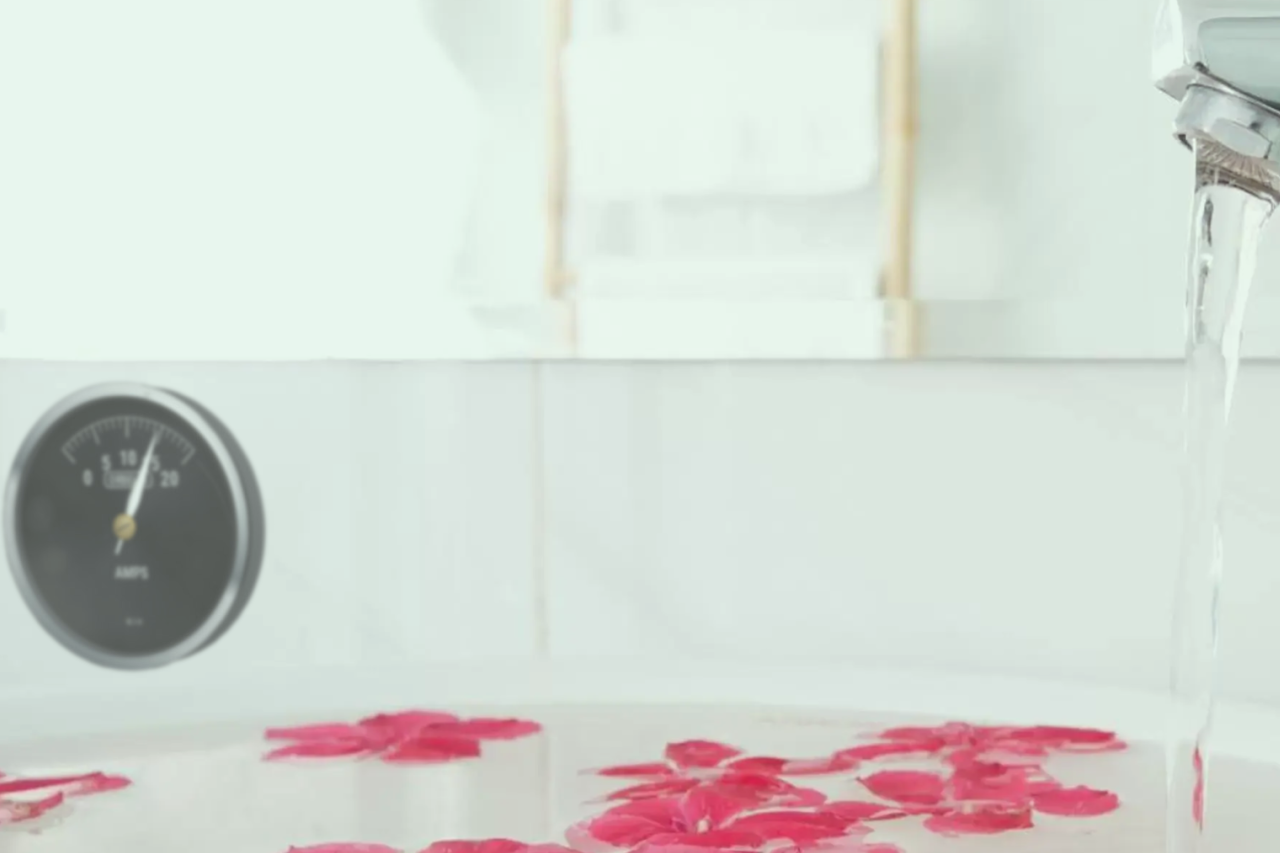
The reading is 15 A
